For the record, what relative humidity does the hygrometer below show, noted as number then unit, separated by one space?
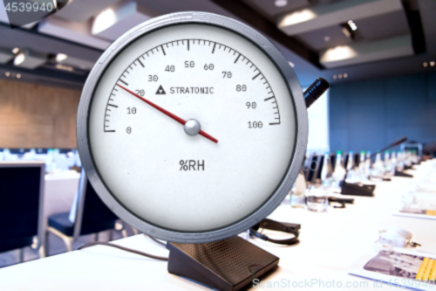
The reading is 18 %
